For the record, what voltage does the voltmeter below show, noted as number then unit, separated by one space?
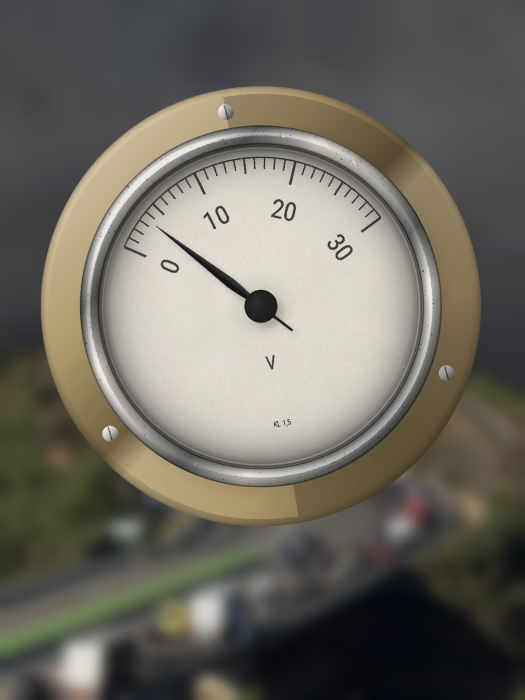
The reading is 3.5 V
